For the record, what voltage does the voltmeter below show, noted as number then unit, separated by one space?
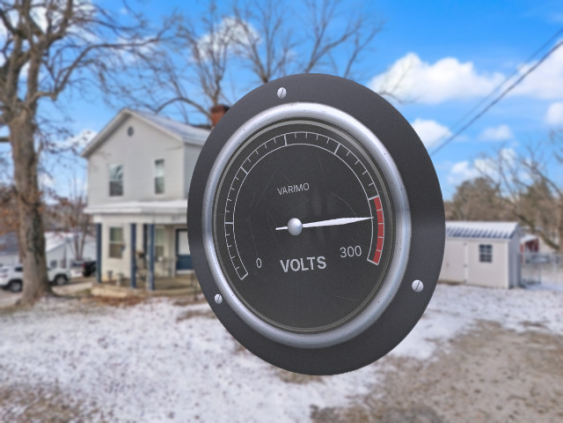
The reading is 265 V
